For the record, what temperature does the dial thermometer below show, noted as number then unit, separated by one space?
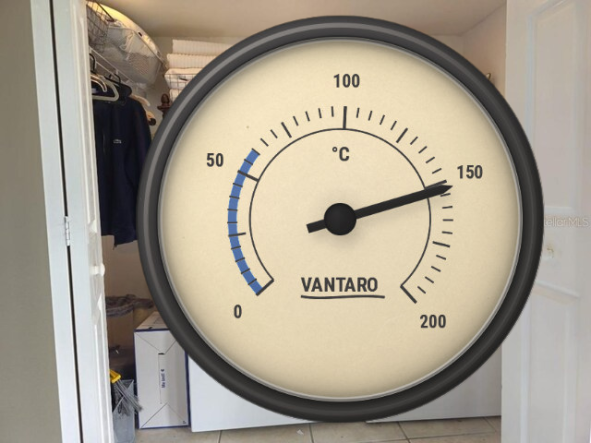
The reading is 152.5 °C
